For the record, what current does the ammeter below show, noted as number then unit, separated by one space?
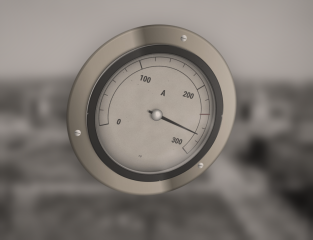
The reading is 270 A
